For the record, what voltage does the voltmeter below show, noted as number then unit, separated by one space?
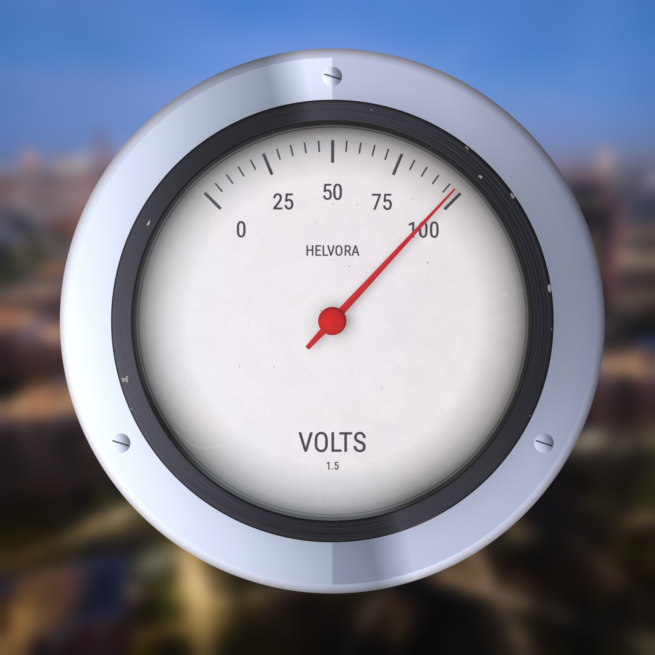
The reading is 97.5 V
